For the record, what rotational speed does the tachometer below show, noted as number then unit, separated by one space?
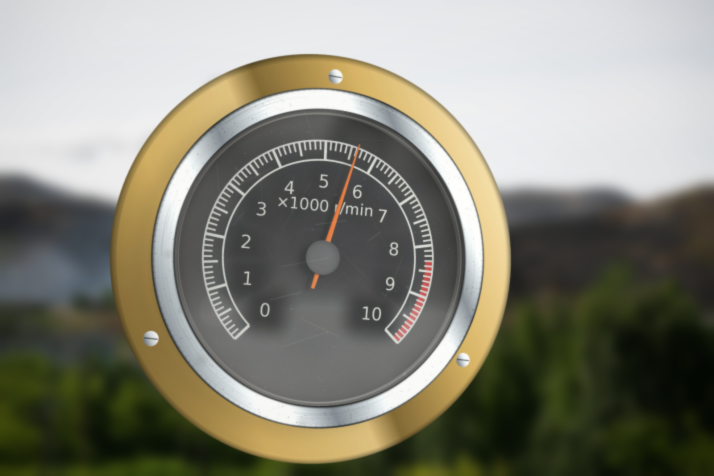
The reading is 5600 rpm
